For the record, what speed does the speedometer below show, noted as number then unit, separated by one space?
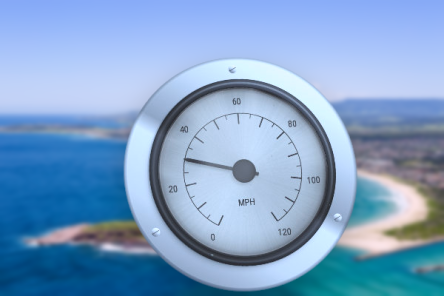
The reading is 30 mph
